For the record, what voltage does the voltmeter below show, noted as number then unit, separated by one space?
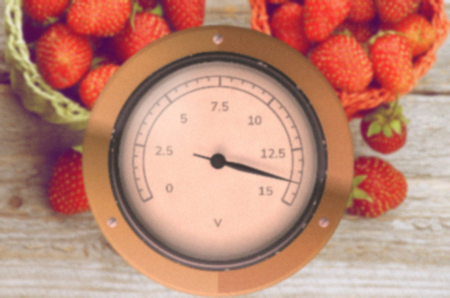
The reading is 14 V
